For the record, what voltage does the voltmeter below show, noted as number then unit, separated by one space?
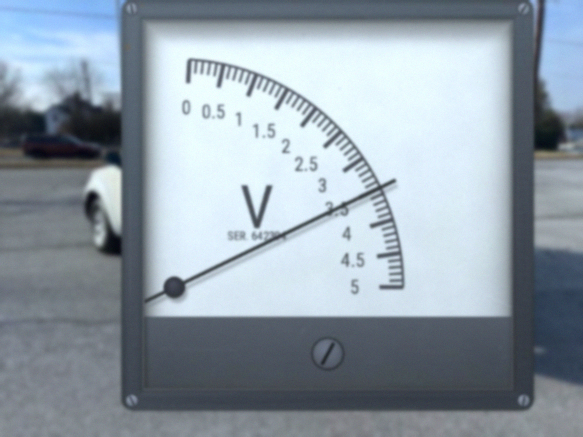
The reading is 3.5 V
